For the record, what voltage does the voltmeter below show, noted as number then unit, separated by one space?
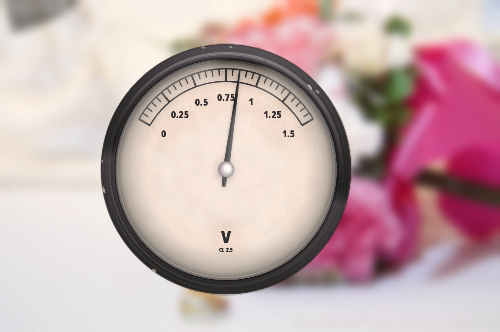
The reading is 0.85 V
